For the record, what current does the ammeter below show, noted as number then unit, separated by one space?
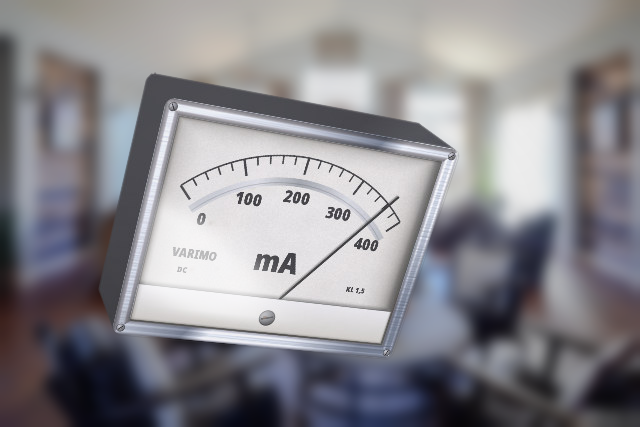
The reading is 360 mA
